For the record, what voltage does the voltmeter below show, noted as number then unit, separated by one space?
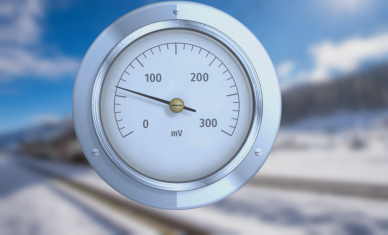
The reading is 60 mV
